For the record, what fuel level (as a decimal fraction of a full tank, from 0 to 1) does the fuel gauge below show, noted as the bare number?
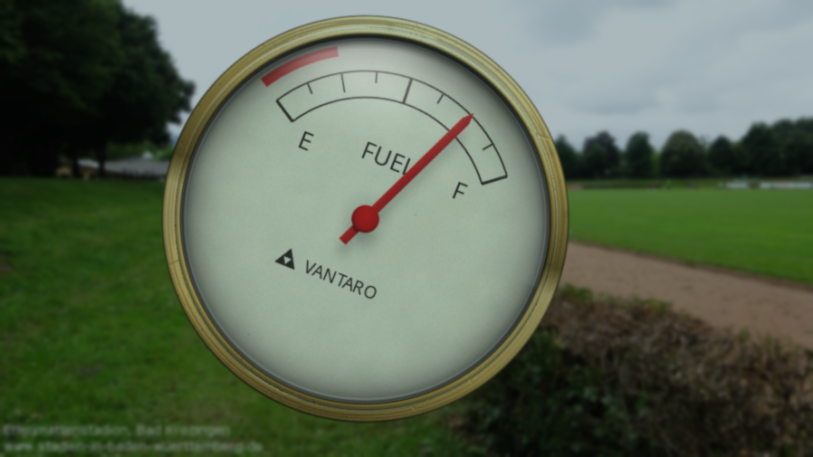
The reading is 0.75
